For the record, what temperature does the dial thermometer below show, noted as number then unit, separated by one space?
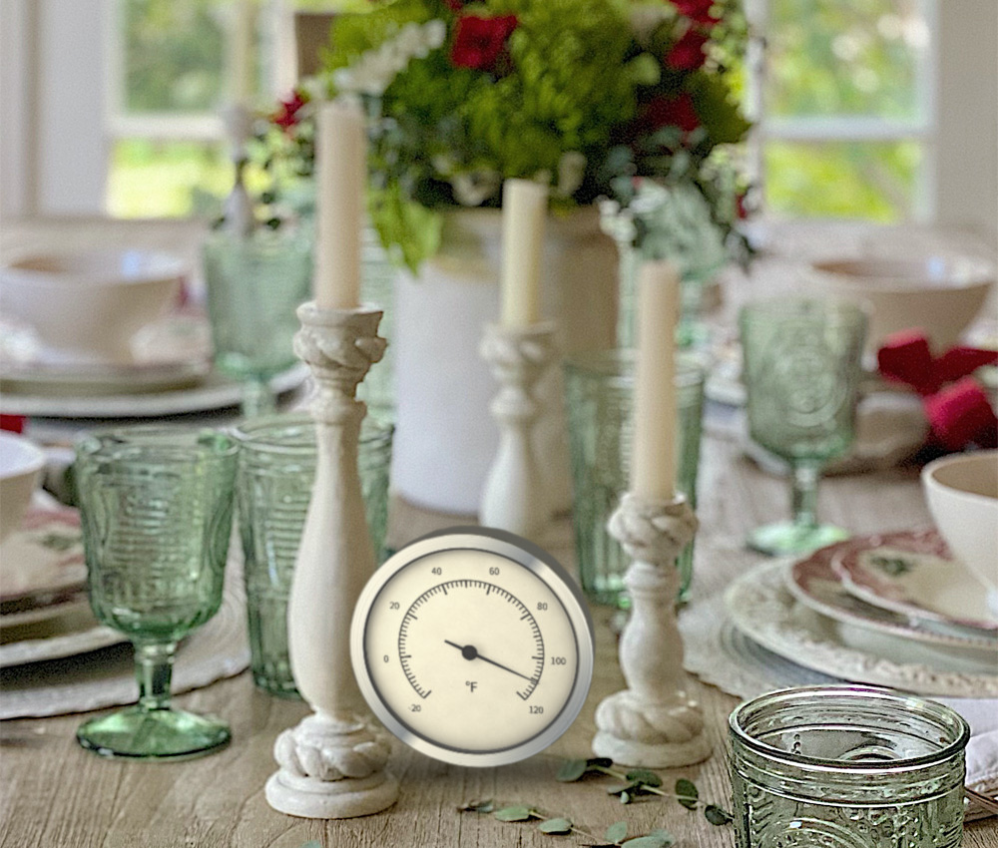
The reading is 110 °F
